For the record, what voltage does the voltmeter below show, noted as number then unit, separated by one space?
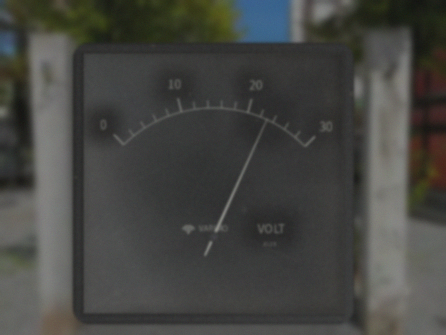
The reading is 23 V
